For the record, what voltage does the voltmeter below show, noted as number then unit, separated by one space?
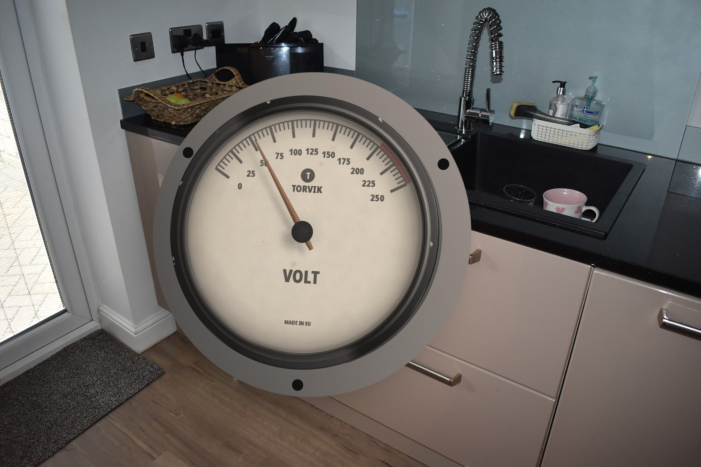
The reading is 55 V
